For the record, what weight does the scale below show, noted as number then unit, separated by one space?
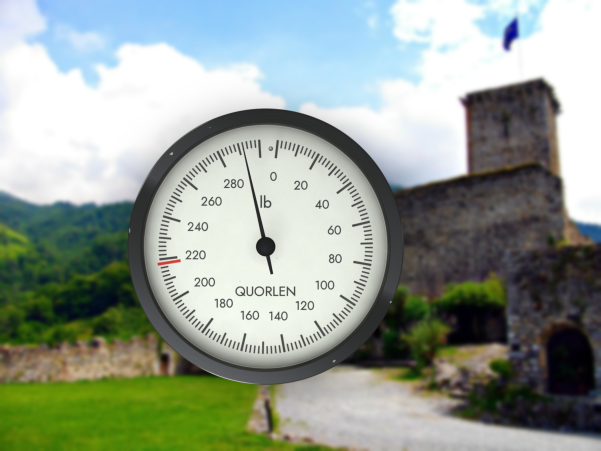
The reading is 292 lb
